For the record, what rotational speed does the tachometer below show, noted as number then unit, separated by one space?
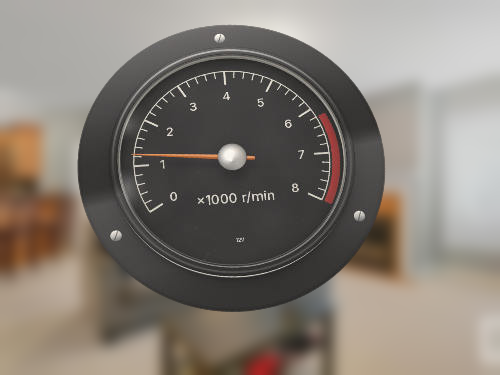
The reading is 1200 rpm
